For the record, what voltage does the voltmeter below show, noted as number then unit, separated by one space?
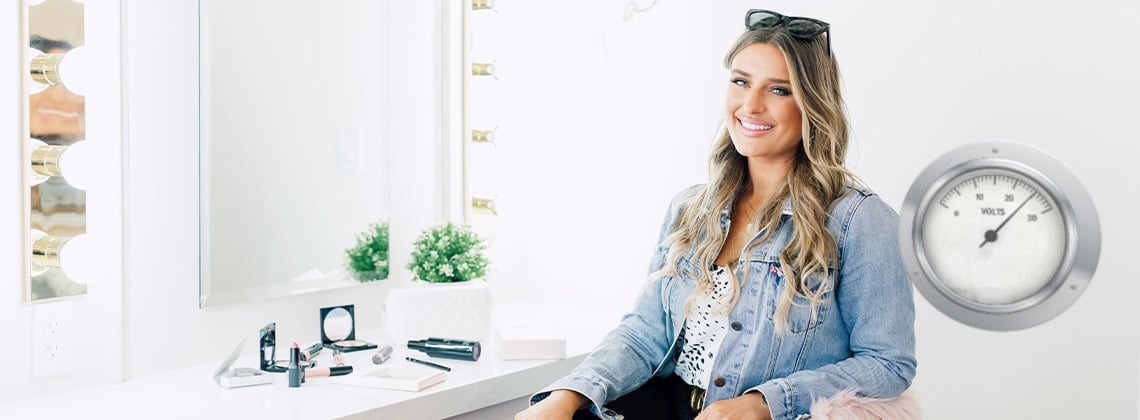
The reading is 25 V
